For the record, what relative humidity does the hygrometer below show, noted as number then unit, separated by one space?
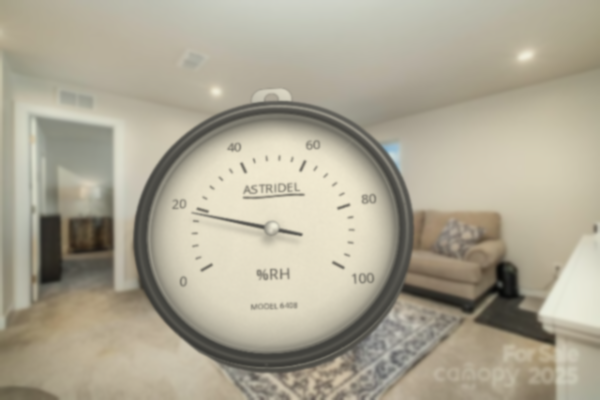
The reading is 18 %
